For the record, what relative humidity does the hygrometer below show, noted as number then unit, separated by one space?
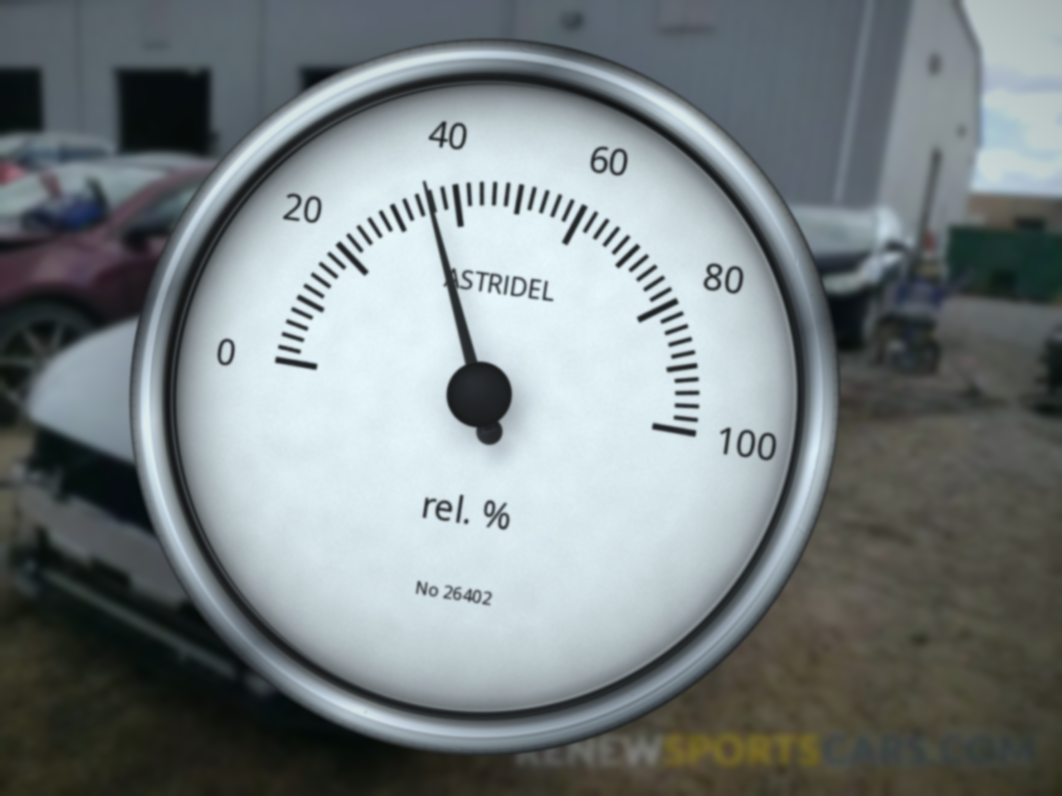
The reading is 36 %
